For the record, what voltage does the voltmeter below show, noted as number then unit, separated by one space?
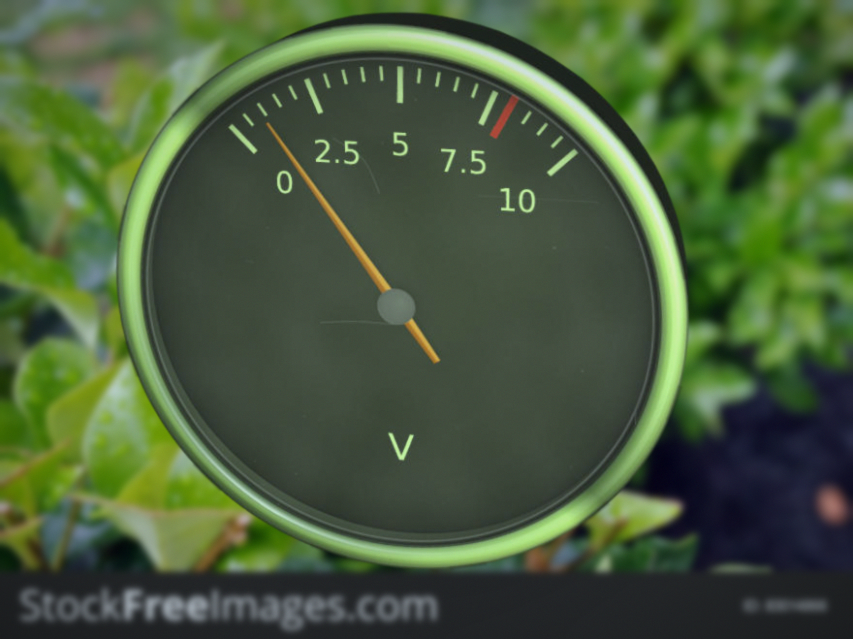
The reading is 1 V
